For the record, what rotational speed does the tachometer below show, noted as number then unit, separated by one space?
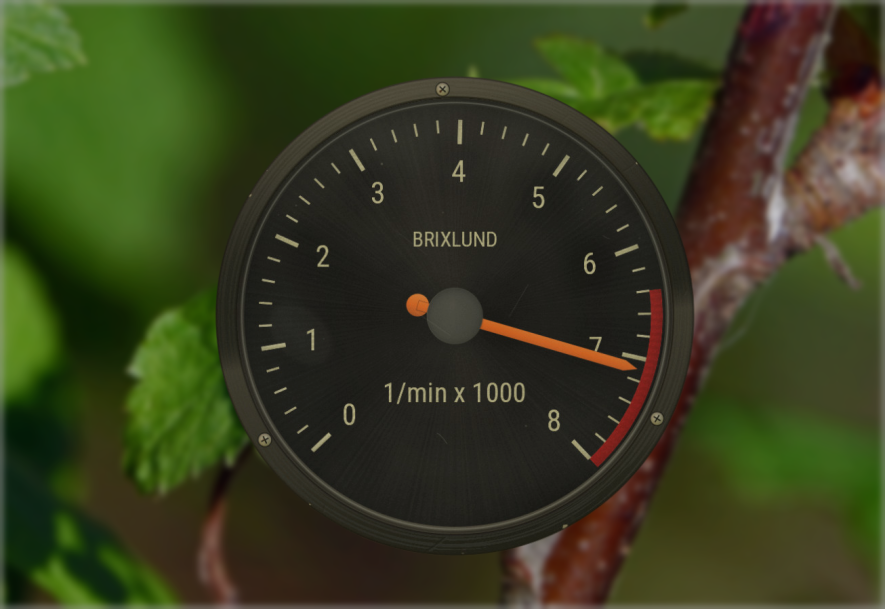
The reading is 7100 rpm
